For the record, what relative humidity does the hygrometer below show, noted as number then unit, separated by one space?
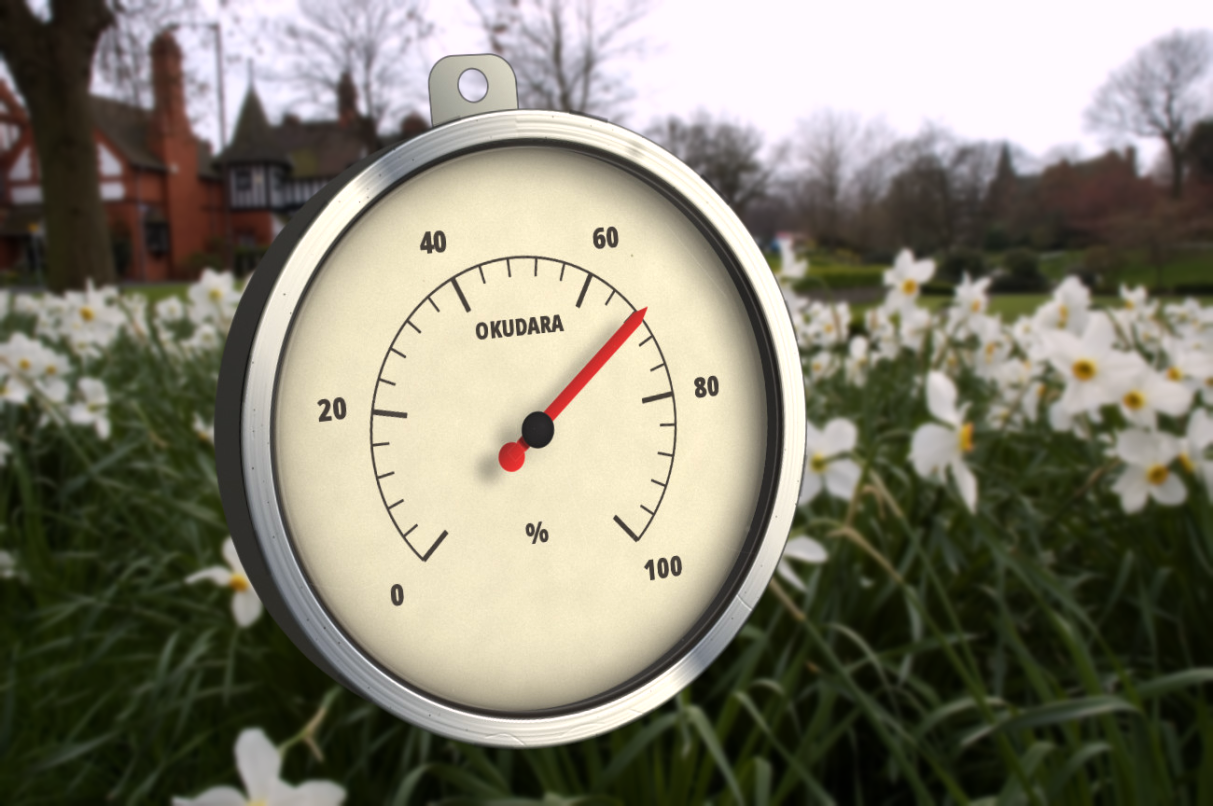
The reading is 68 %
